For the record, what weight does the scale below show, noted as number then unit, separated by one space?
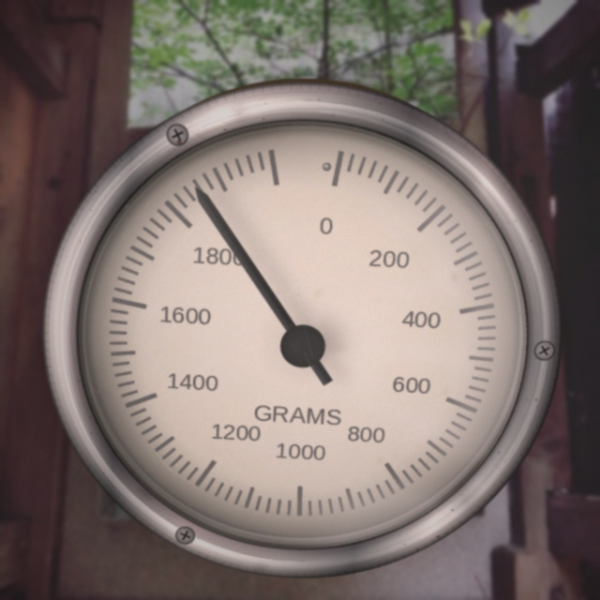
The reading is 1860 g
